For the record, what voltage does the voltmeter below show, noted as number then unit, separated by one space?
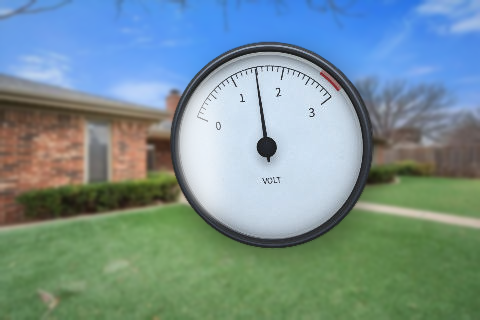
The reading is 1.5 V
